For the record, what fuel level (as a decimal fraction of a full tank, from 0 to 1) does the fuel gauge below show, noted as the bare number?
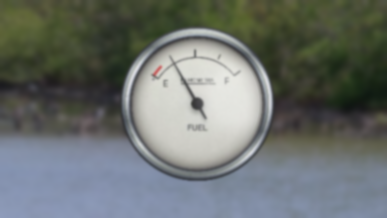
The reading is 0.25
